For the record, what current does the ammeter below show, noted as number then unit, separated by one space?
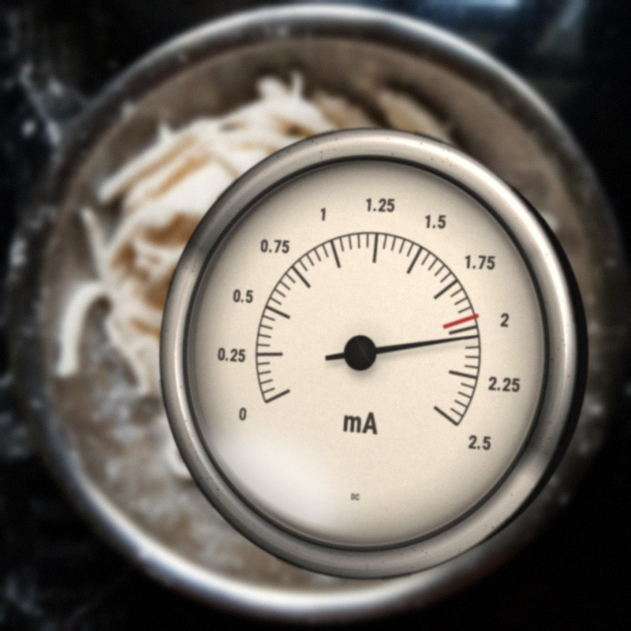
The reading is 2.05 mA
